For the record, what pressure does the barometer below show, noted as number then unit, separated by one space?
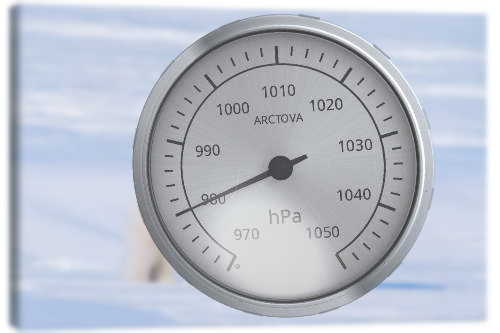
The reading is 980 hPa
